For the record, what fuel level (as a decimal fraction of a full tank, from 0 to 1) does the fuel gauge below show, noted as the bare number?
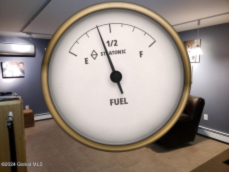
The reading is 0.375
